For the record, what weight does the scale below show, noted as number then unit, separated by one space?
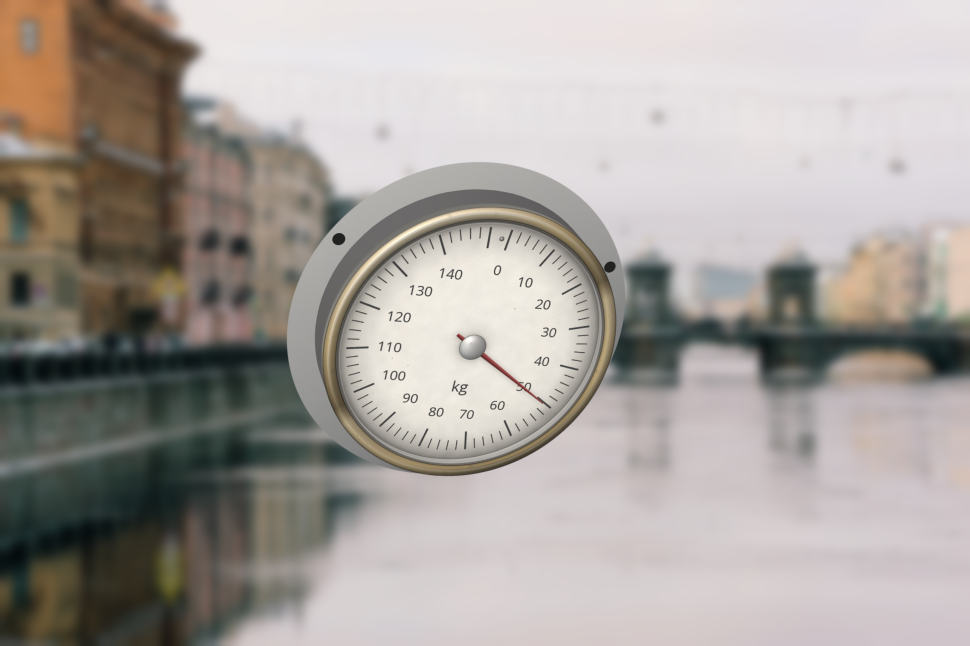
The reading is 50 kg
